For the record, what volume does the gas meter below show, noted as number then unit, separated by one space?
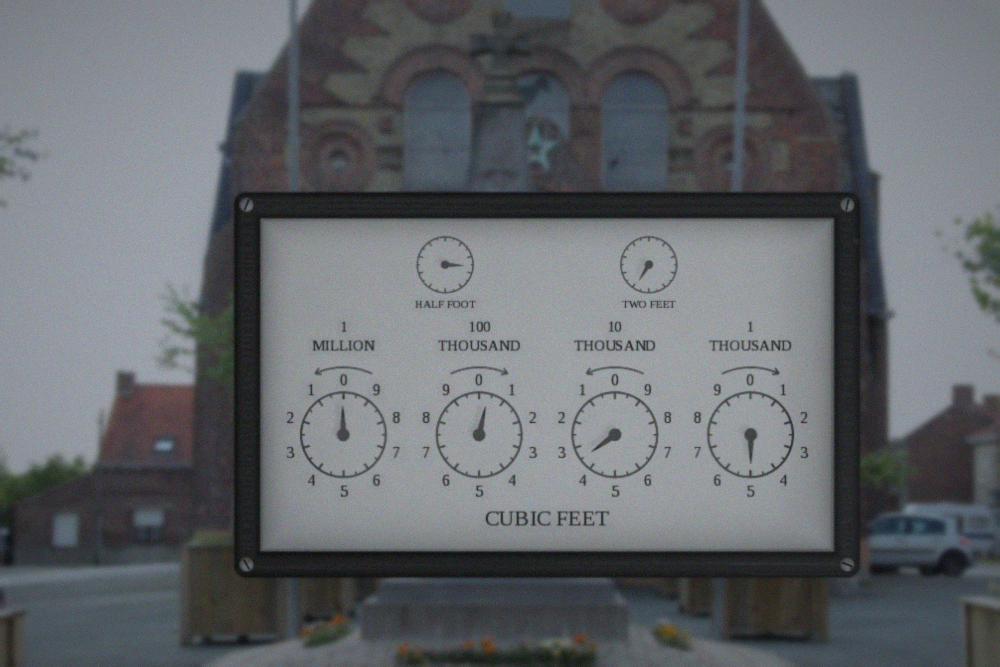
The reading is 3500 ft³
